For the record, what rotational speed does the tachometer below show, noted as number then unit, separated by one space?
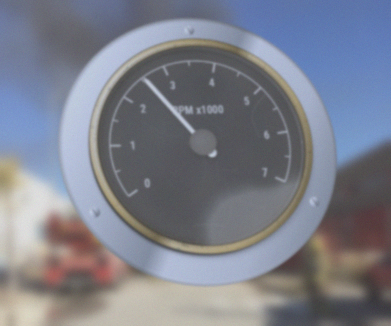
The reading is 2500 rpm
